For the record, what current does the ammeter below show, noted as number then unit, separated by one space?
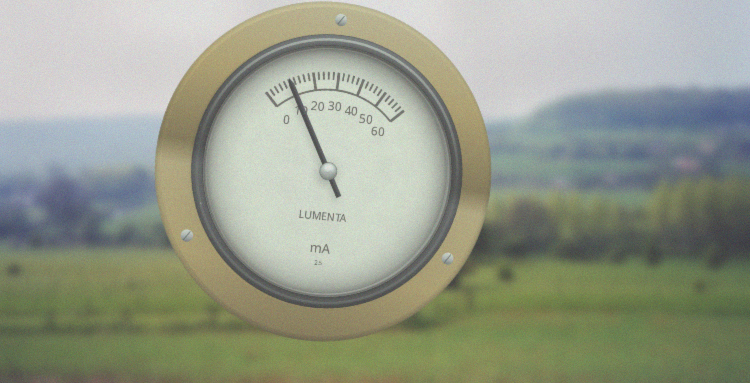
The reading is 10 mA
